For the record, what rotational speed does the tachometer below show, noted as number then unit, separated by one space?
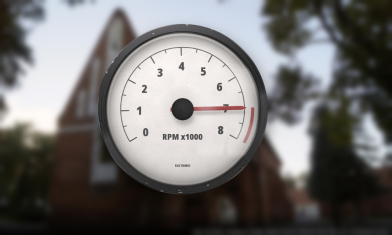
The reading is 7000 rpm
